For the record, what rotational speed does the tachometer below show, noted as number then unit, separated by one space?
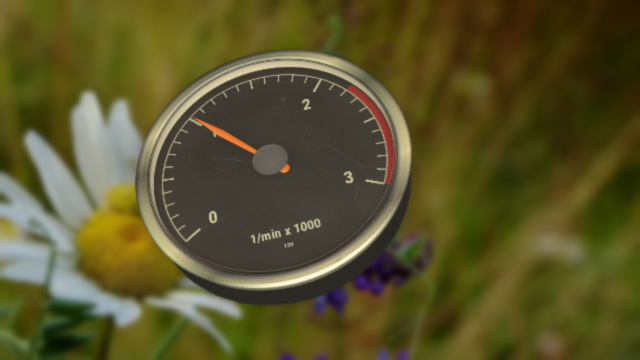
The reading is 1000 rpm
